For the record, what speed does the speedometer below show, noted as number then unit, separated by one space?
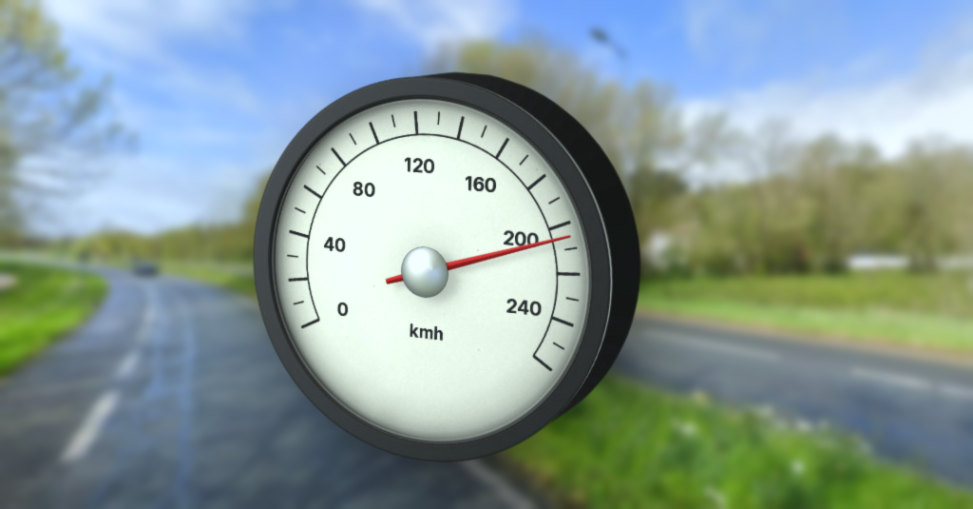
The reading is 205 km/h
